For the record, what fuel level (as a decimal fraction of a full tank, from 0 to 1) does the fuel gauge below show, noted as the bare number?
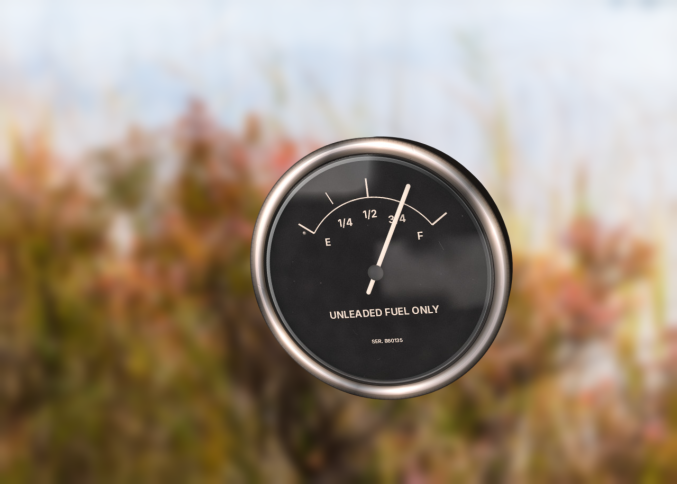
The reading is 0.75
